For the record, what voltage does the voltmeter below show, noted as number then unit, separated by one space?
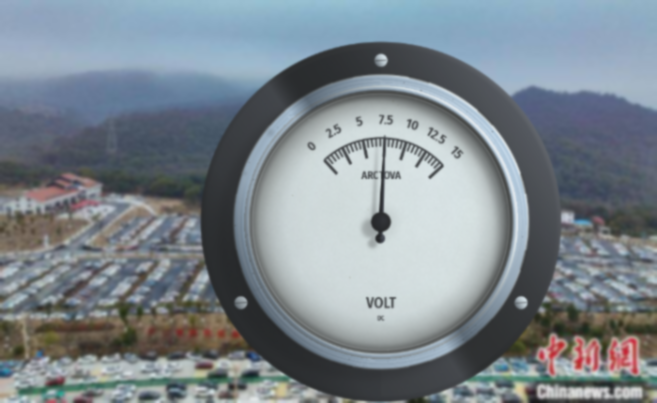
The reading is 7.5 V
